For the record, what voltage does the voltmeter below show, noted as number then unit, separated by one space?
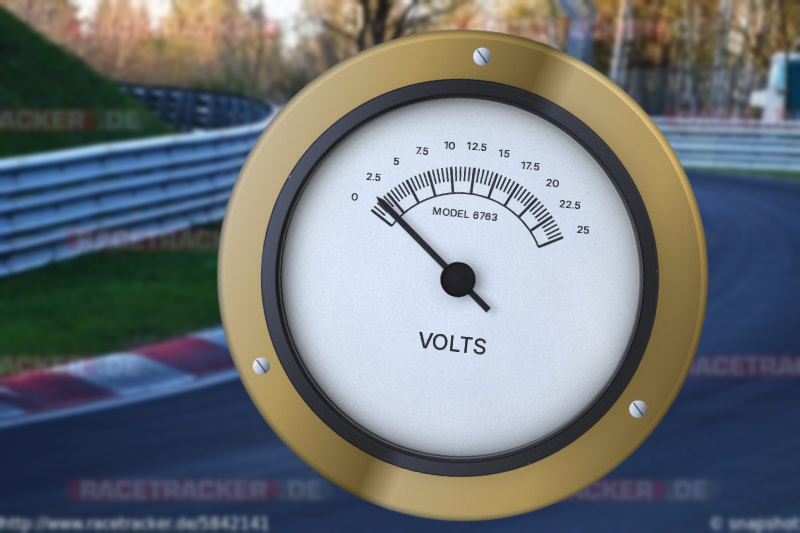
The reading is 1.5 V
